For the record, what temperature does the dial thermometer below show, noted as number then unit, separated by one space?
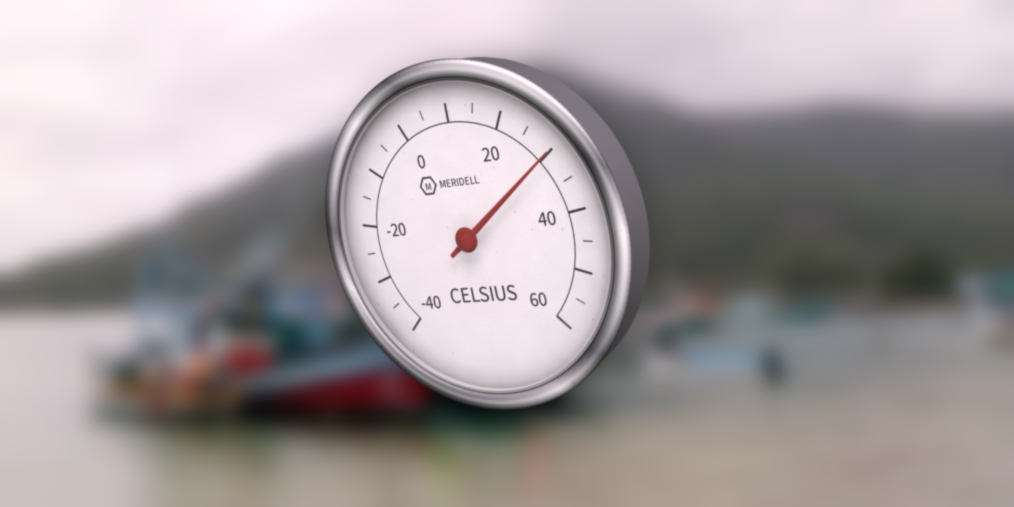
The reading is 30 °C
